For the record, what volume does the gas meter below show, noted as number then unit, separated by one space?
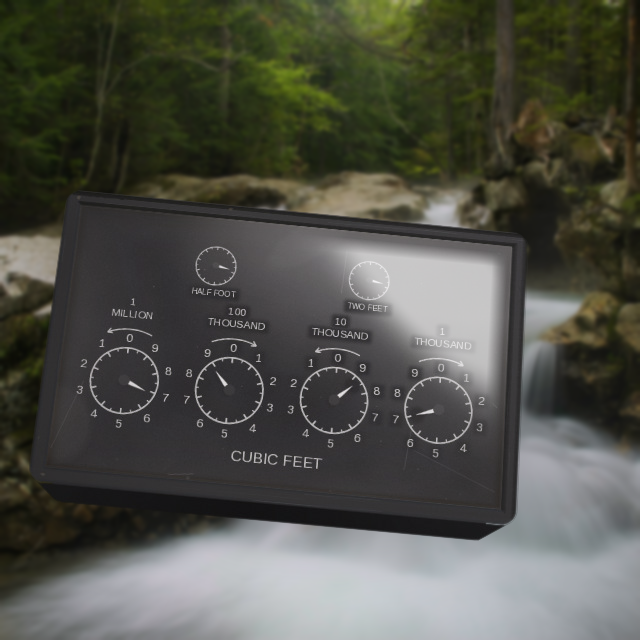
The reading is 688700 ft³
